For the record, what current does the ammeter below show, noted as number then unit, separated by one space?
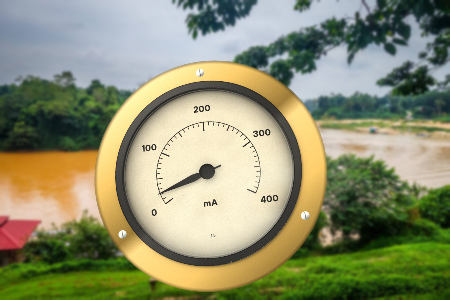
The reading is 20 mA
